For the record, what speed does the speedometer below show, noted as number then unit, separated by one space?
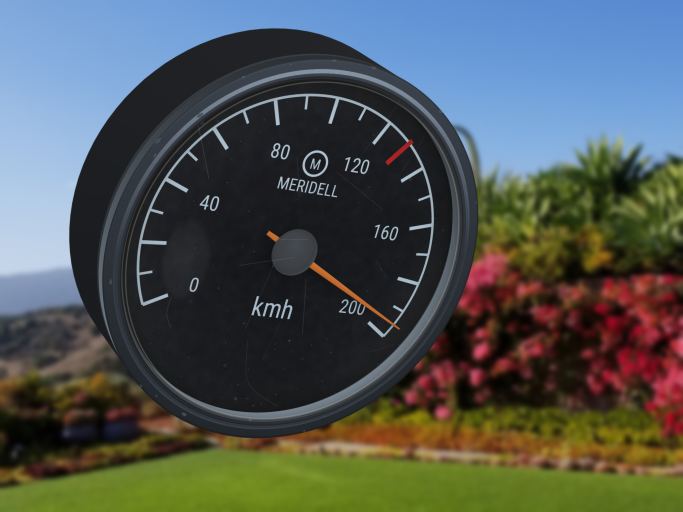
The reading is 195 km/h
